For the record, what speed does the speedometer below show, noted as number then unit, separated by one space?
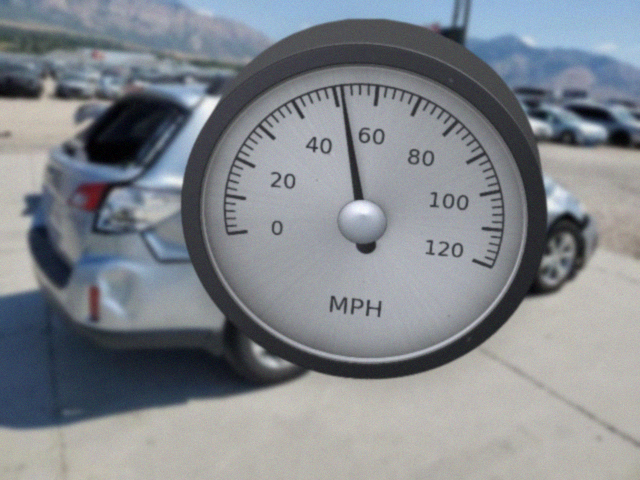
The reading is 52 mph
